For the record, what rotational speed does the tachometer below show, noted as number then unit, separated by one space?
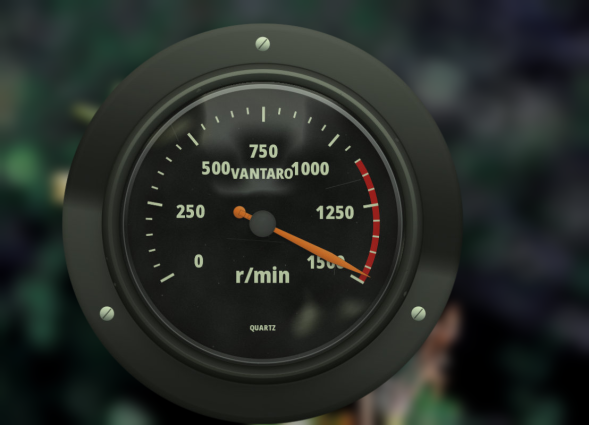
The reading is 1475 rpm
